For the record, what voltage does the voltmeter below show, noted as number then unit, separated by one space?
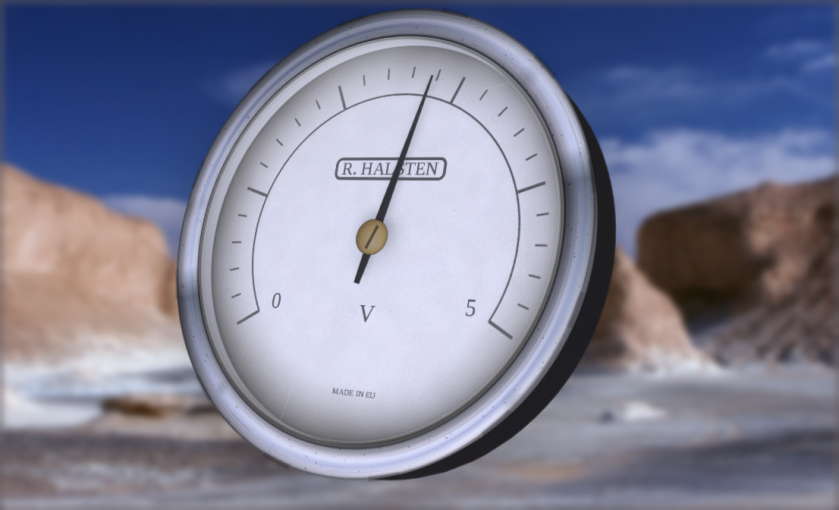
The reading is 2.8 V
